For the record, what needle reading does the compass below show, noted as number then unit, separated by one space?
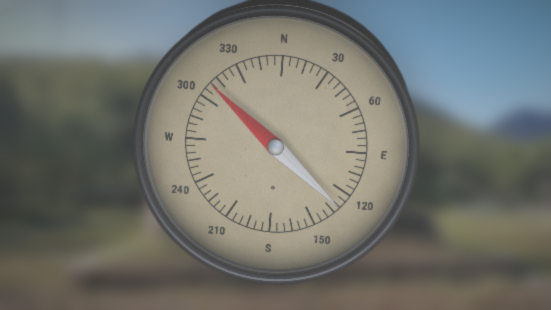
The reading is 310 °
